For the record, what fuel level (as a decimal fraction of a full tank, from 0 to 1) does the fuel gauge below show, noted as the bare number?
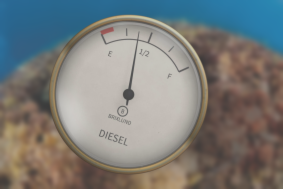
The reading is 0.375
